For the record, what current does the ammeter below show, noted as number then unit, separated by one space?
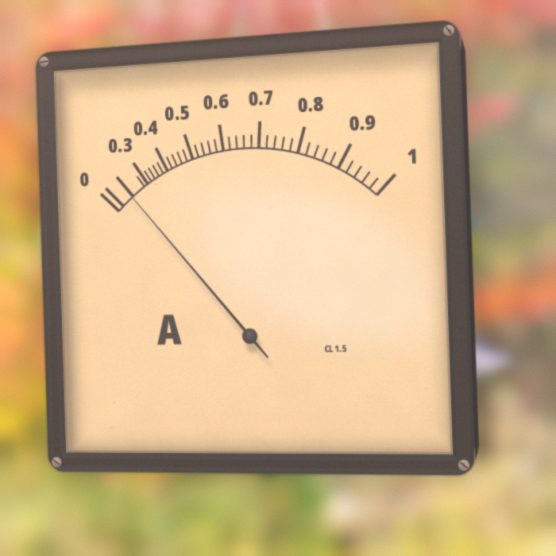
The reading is 0.2 A
